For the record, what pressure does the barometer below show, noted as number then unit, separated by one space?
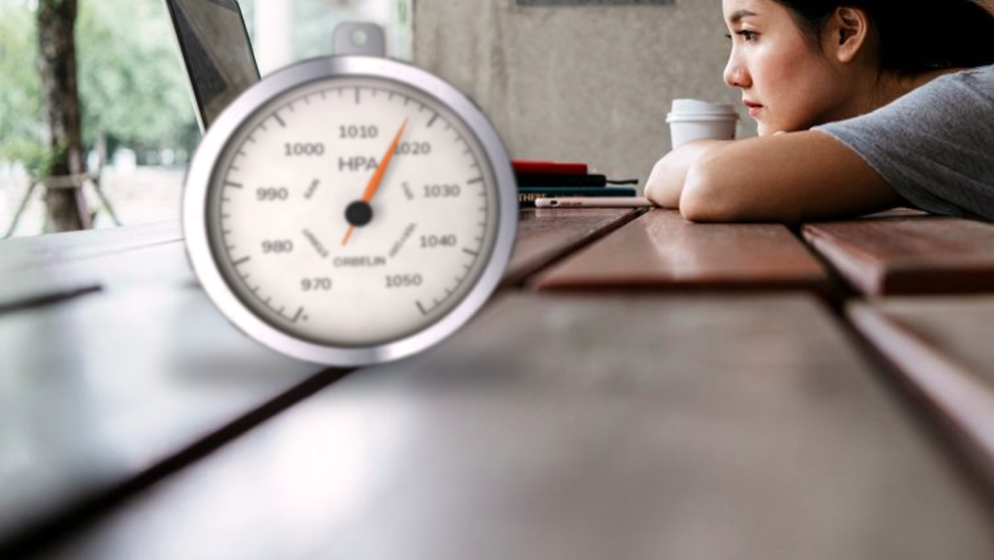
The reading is 1017 hPa
